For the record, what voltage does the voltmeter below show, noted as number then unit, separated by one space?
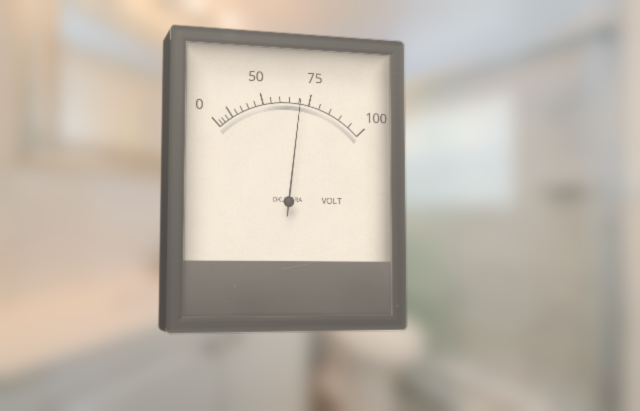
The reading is 70 V
